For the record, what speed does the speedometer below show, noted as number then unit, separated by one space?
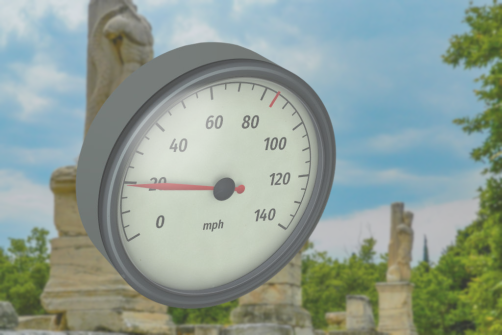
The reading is 20 mph
